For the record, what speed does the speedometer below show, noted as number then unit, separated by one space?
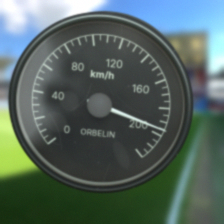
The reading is 195 km/h
